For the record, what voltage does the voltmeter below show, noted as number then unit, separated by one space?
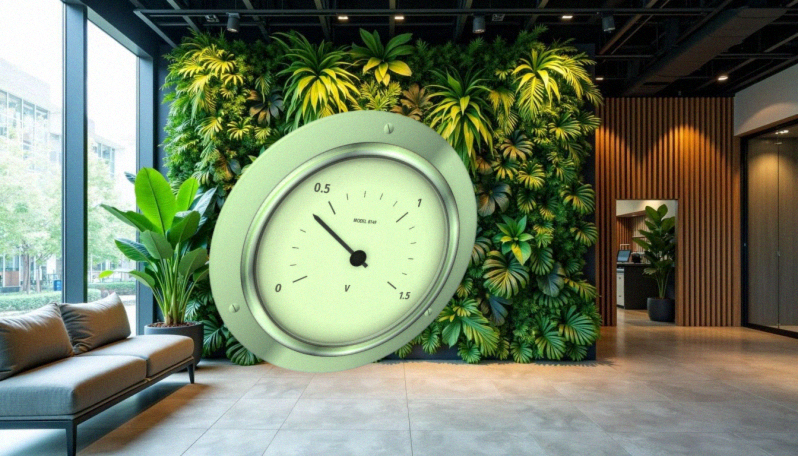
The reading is 0.4 V
